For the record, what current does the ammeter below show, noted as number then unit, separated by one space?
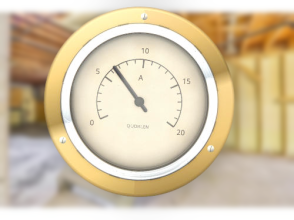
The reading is 6.5 A
